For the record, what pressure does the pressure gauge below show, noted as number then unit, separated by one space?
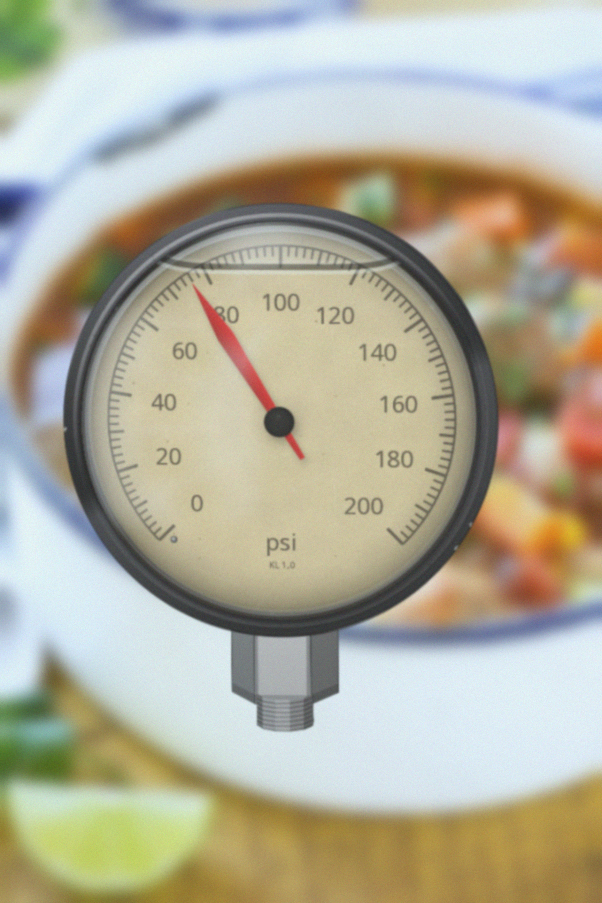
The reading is 76 psi
